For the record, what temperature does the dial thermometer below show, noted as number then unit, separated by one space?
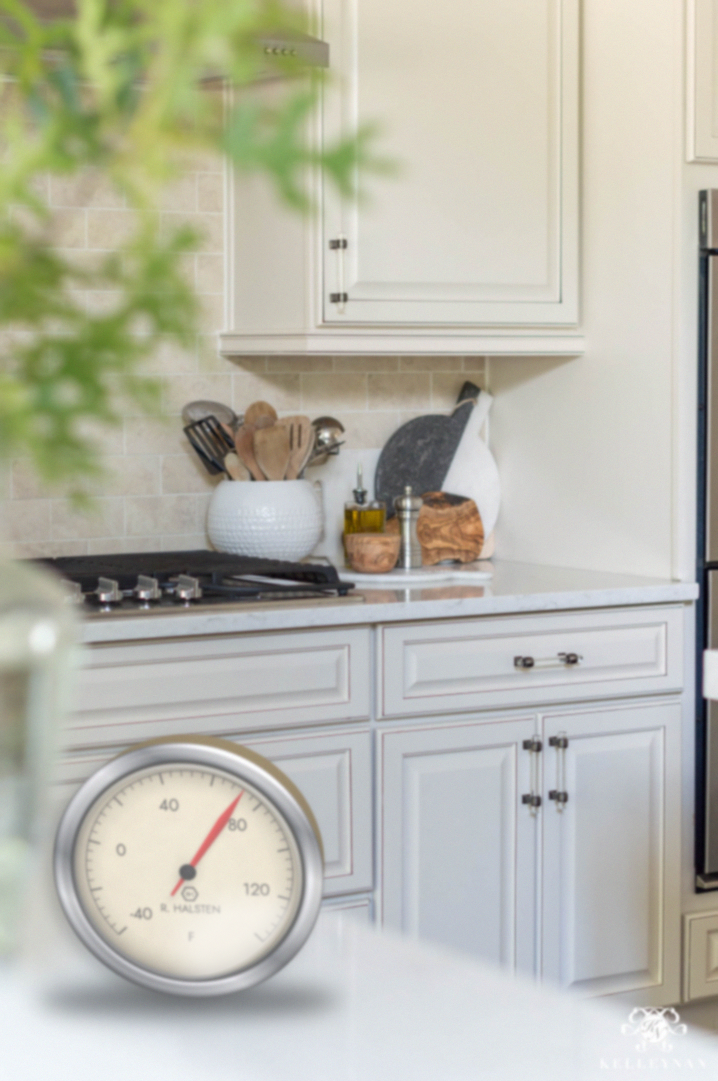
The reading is 72 °F
